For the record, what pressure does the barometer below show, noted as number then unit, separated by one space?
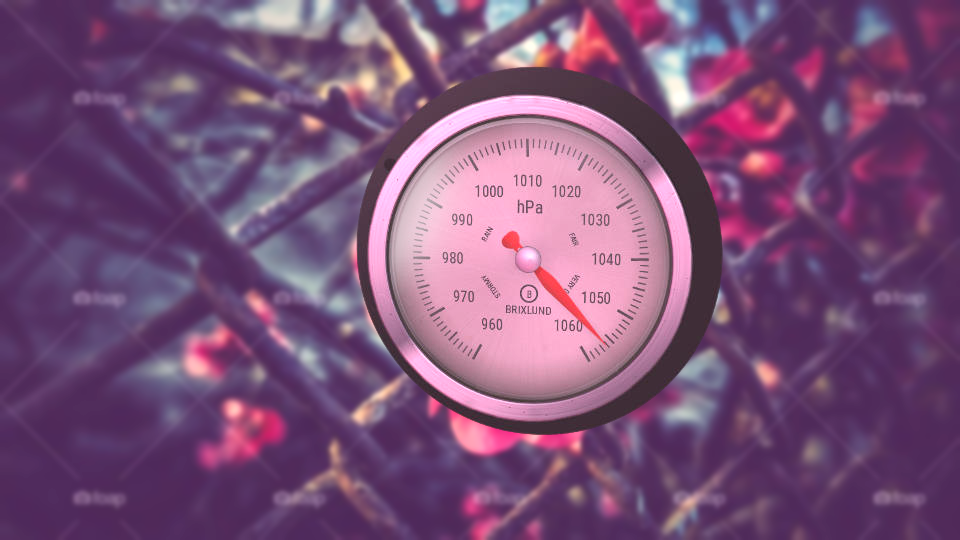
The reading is 1056 hPa
